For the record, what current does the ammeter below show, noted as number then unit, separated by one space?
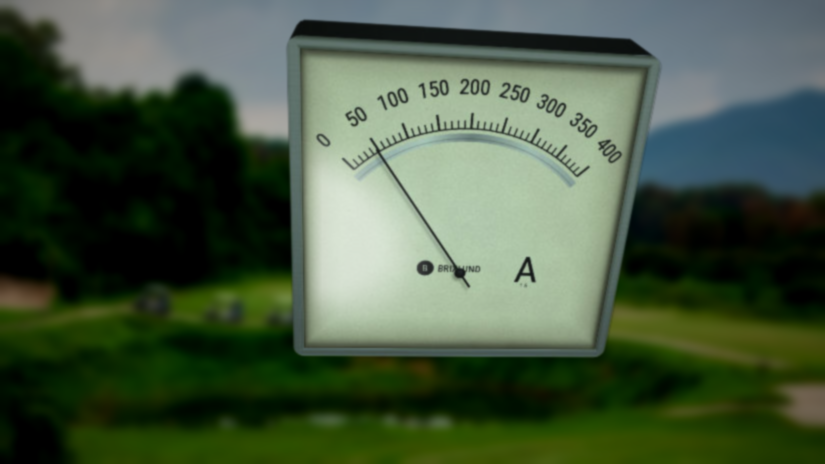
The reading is 50 A
